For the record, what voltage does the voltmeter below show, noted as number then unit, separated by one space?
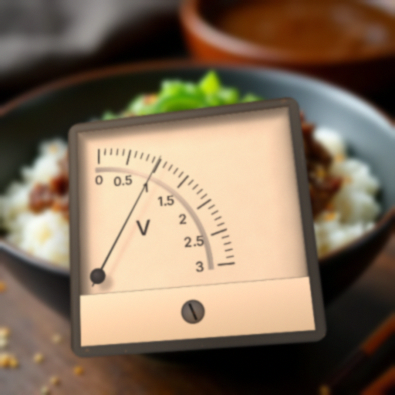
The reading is 1 V
